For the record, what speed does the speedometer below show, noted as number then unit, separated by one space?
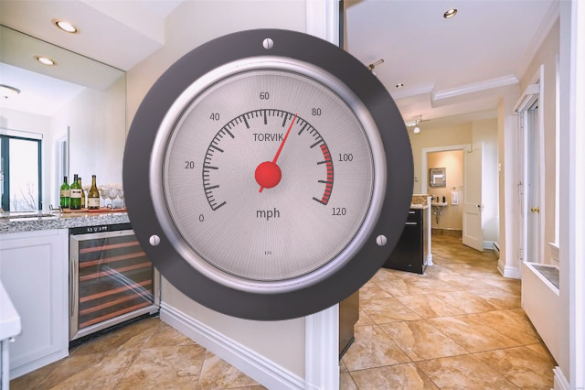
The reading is 74 mph
